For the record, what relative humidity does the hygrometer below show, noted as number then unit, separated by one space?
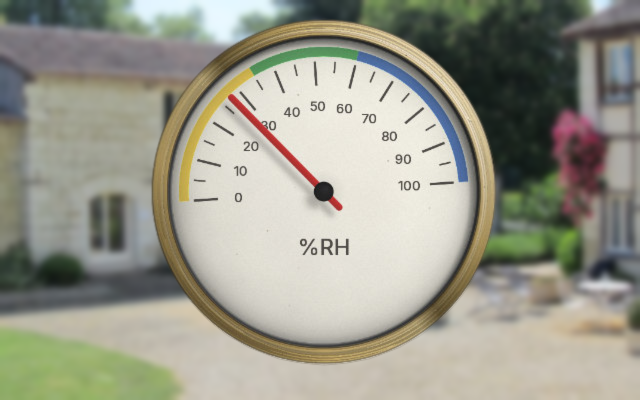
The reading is 27.5 %
